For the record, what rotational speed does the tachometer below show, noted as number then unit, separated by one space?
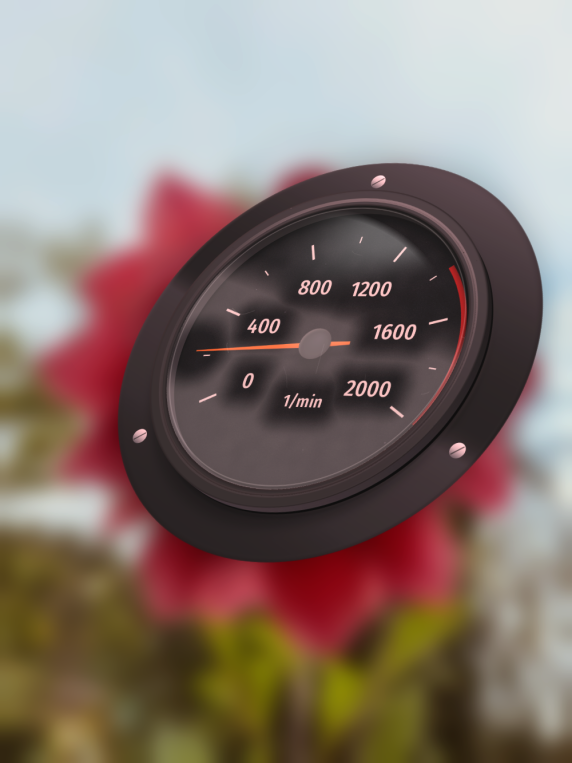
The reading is 200 rpm
